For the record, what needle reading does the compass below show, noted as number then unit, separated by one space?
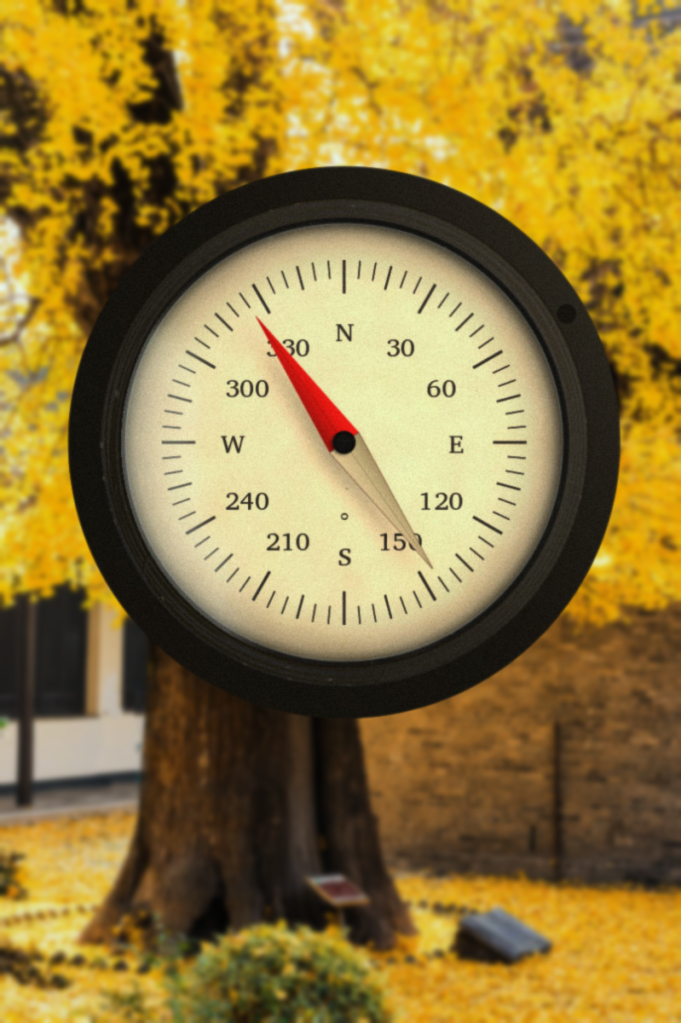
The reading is 325 °
